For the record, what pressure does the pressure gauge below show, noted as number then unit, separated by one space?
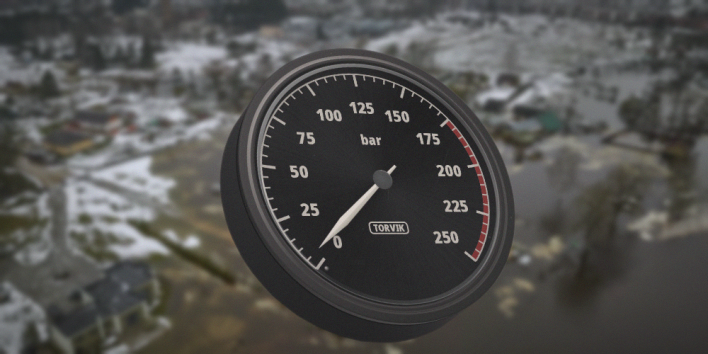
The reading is 5 bar
